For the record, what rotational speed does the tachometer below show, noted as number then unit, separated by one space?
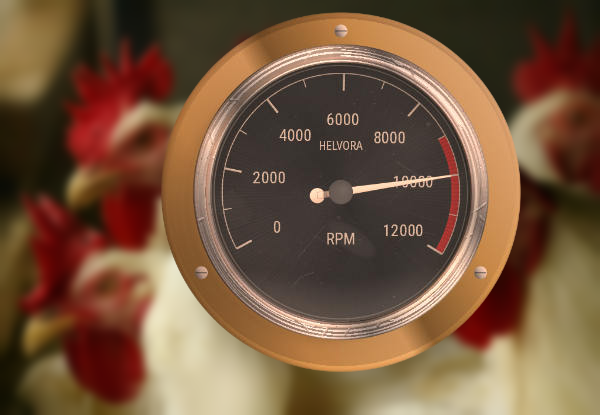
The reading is 10000 rpm
